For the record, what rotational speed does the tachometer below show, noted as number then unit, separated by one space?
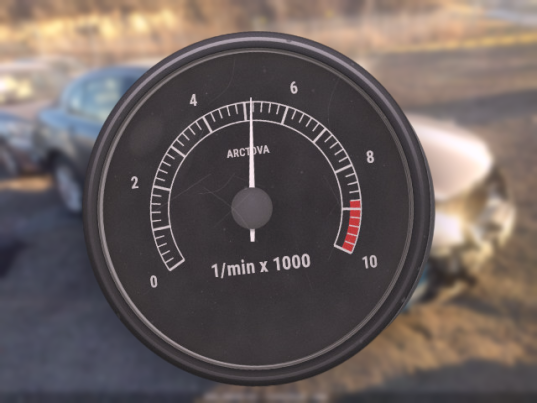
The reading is 5200 rpm
